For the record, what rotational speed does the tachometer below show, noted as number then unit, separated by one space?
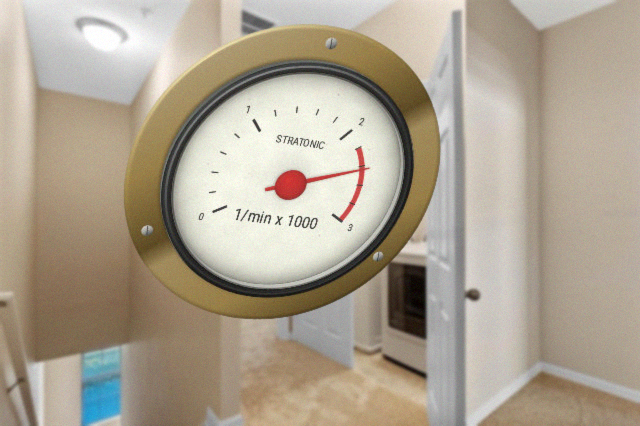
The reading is 2400 rpm
